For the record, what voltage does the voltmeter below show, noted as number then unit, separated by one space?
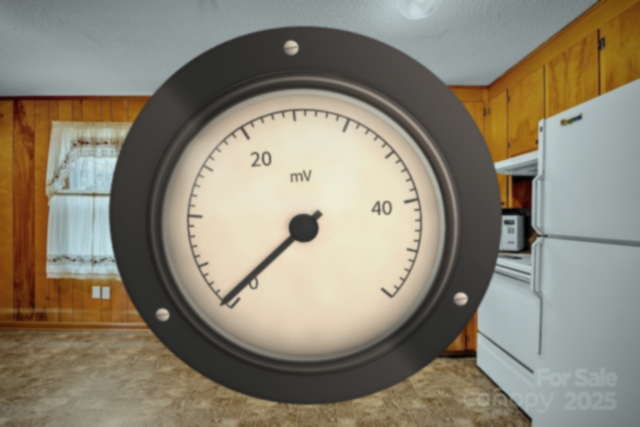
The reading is 1 mV
